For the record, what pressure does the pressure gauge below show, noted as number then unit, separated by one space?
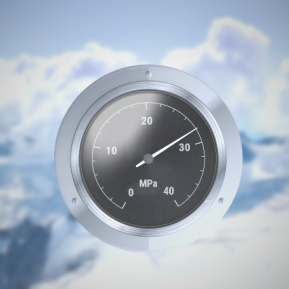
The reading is 28 MPa
